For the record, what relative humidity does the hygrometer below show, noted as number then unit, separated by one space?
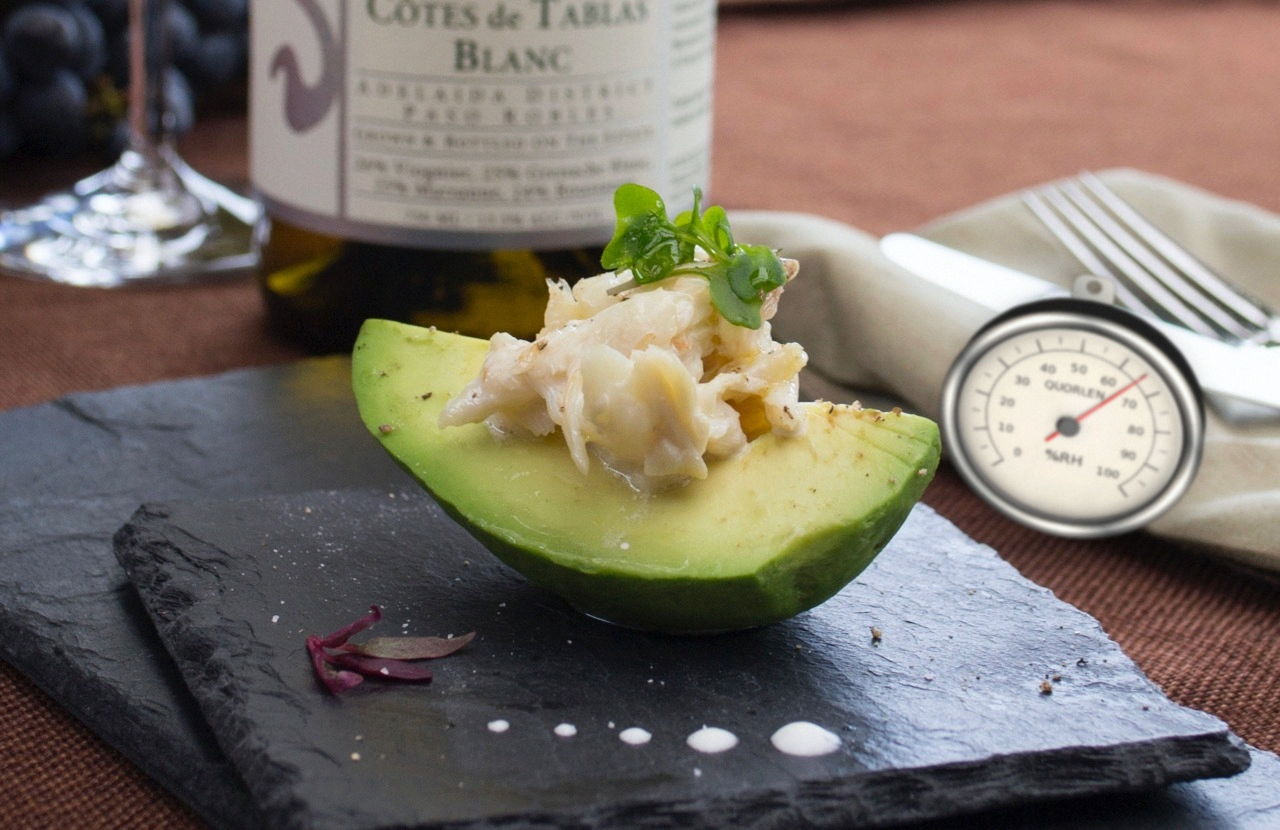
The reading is 65 %
